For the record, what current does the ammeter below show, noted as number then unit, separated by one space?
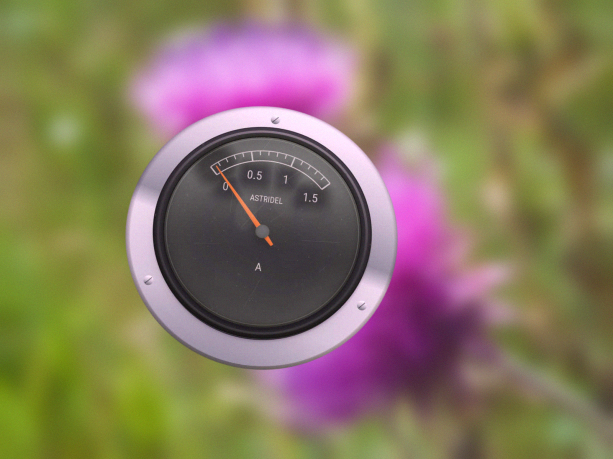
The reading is 0.05 A
